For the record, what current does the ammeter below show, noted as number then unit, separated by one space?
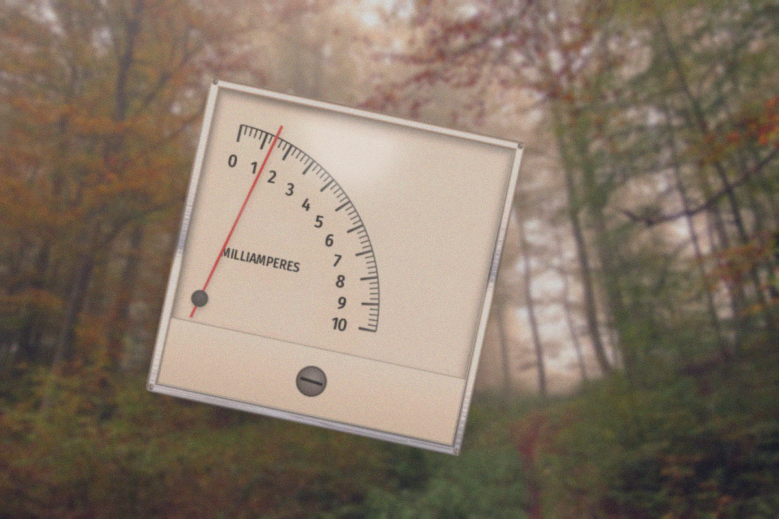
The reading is 1.4 mA
